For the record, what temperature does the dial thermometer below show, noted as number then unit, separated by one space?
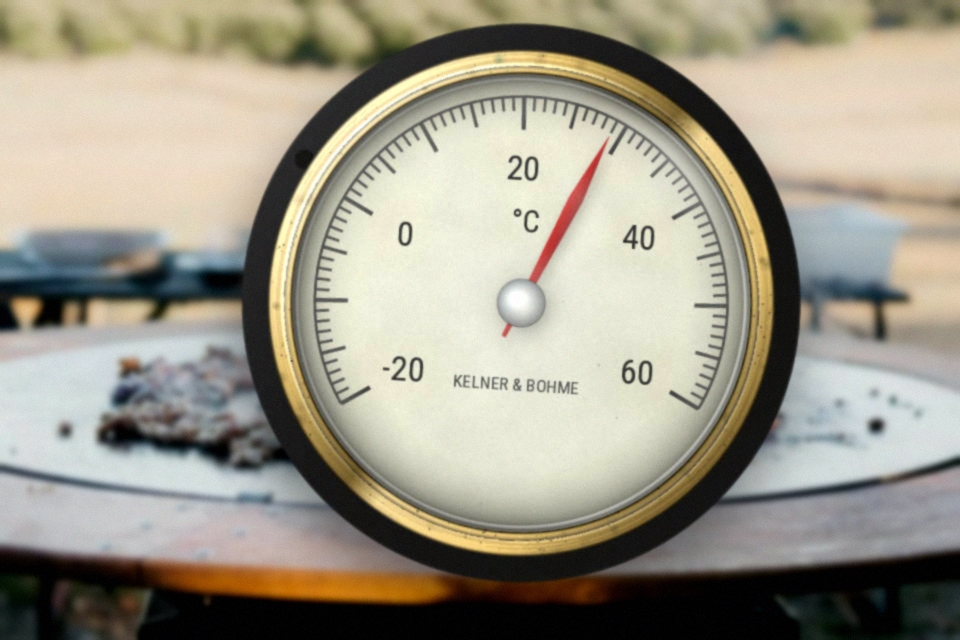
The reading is 29 °C
